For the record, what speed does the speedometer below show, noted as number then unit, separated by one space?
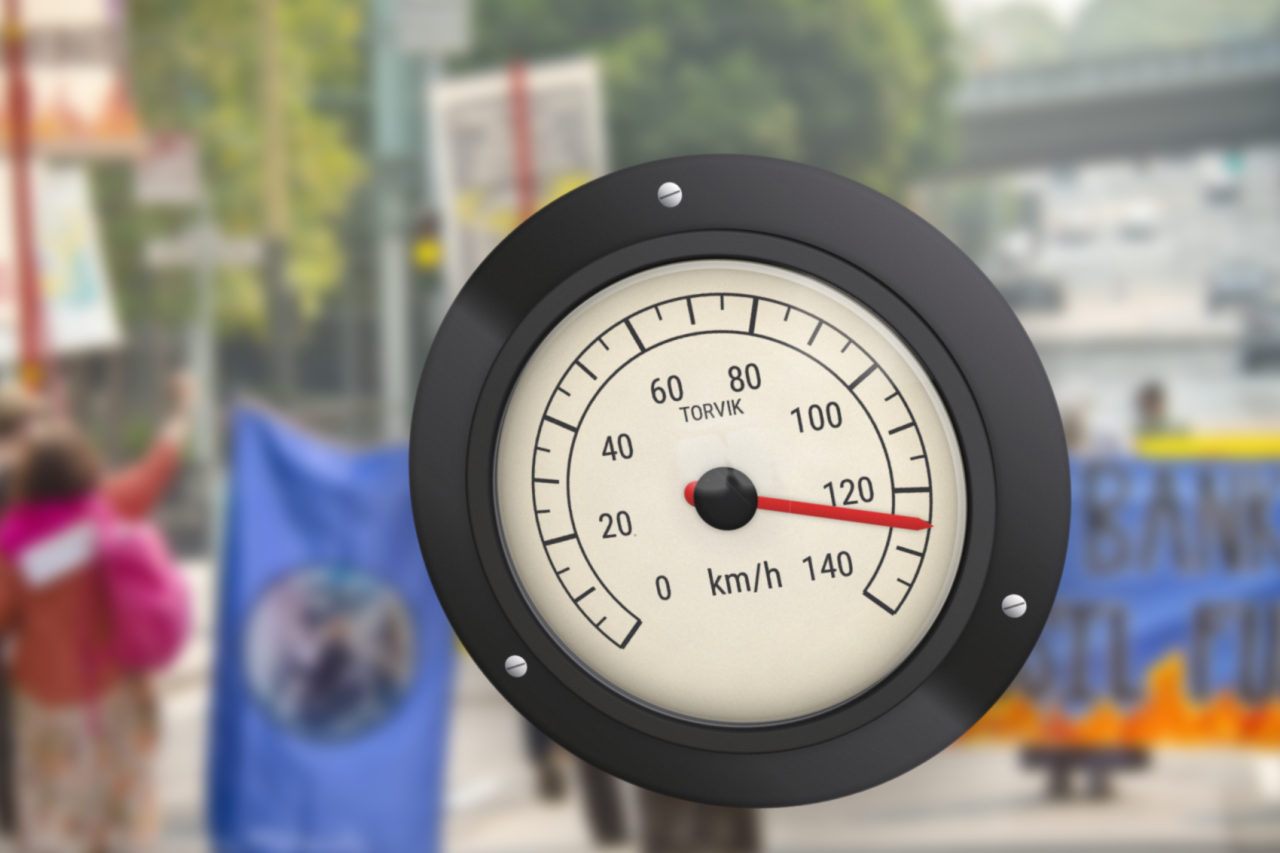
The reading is 125 km/h
